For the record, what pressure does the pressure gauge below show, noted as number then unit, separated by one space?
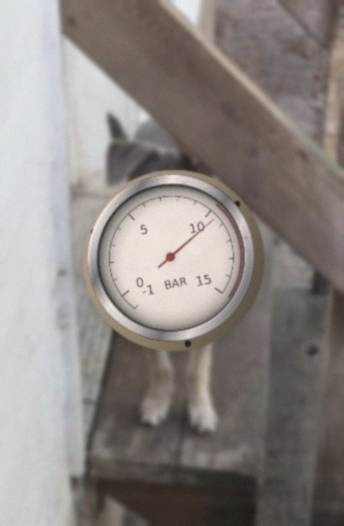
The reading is 10.5 bar
